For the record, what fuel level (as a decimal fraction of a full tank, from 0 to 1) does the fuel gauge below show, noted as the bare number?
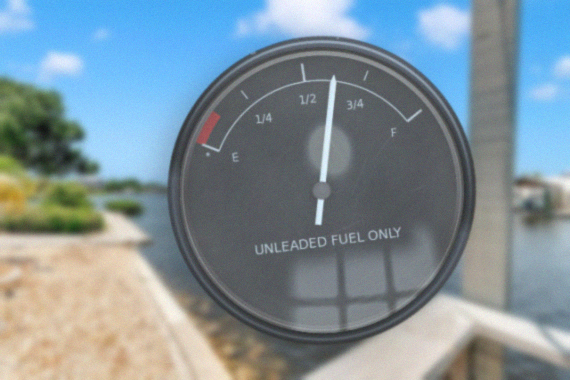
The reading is 0.625
